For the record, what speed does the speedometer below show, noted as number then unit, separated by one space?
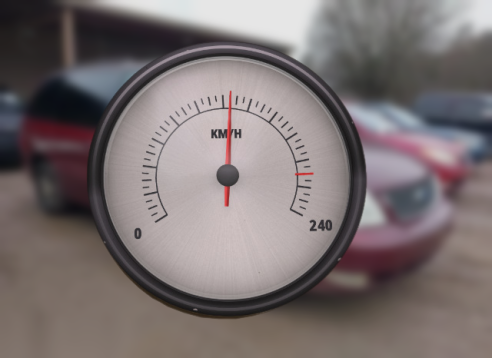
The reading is 125 km/h
